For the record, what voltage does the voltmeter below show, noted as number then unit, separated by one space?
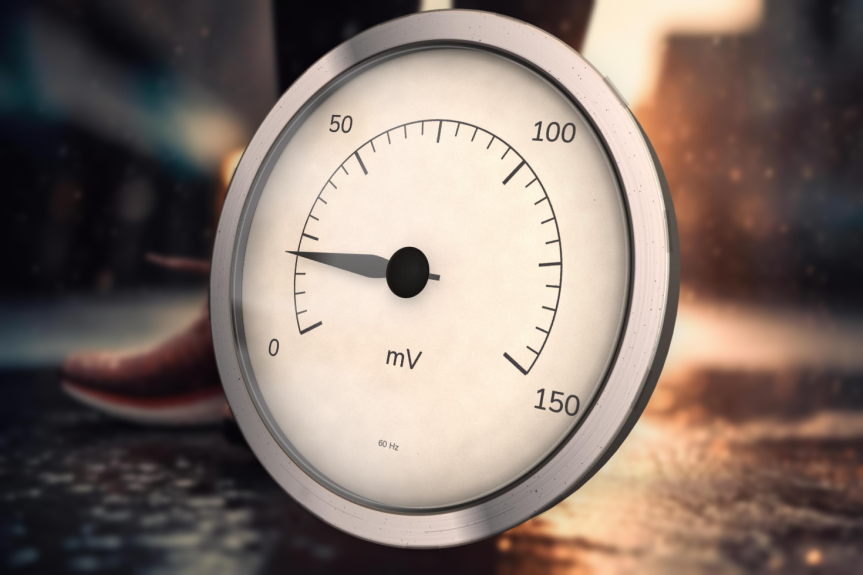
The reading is 20 mV
